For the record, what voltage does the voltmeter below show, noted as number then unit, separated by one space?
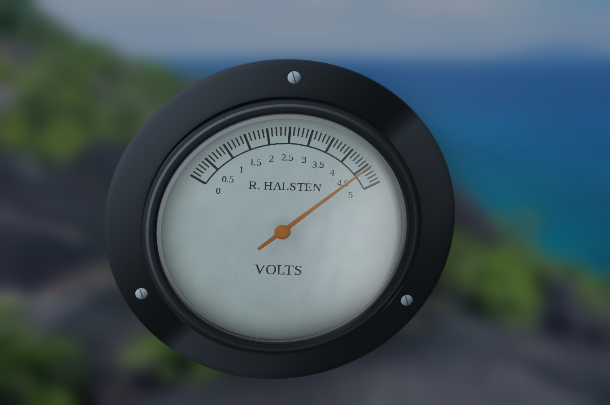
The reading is 4.5 V
